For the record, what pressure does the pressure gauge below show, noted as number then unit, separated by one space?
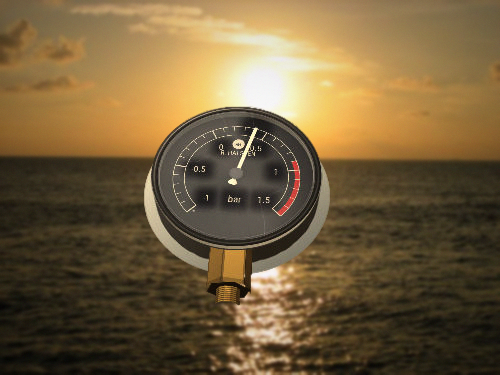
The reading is 0.4 bar
